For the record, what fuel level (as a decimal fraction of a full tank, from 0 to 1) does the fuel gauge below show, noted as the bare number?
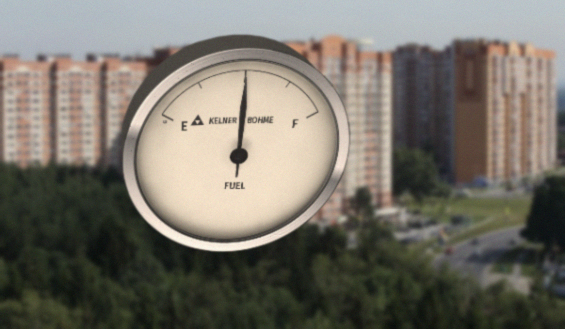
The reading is 0.5
